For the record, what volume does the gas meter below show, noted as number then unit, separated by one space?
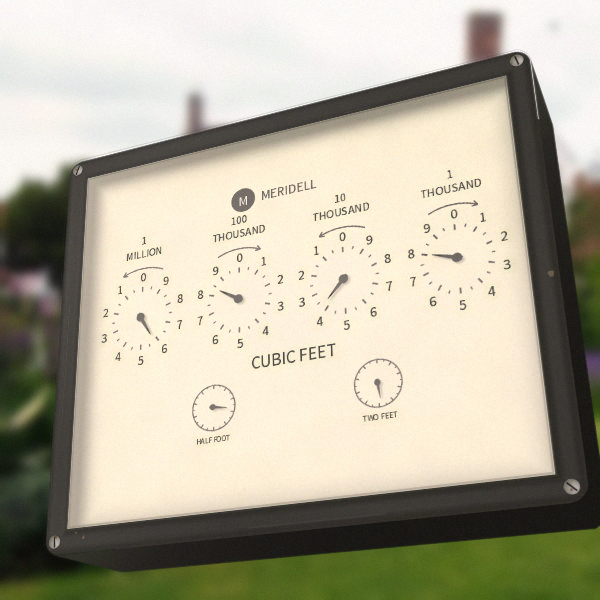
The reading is 583800 ft³
